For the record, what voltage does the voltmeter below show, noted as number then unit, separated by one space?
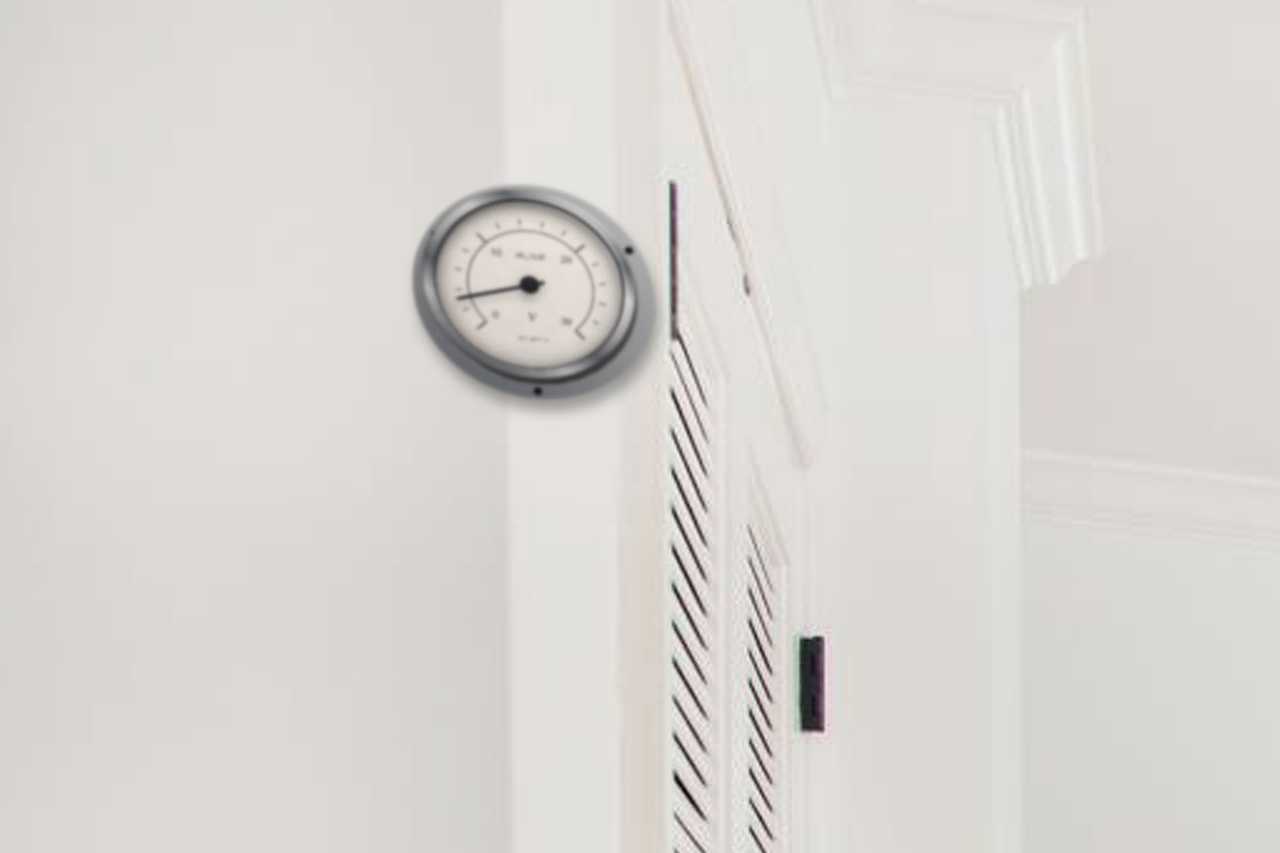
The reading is 3 V
